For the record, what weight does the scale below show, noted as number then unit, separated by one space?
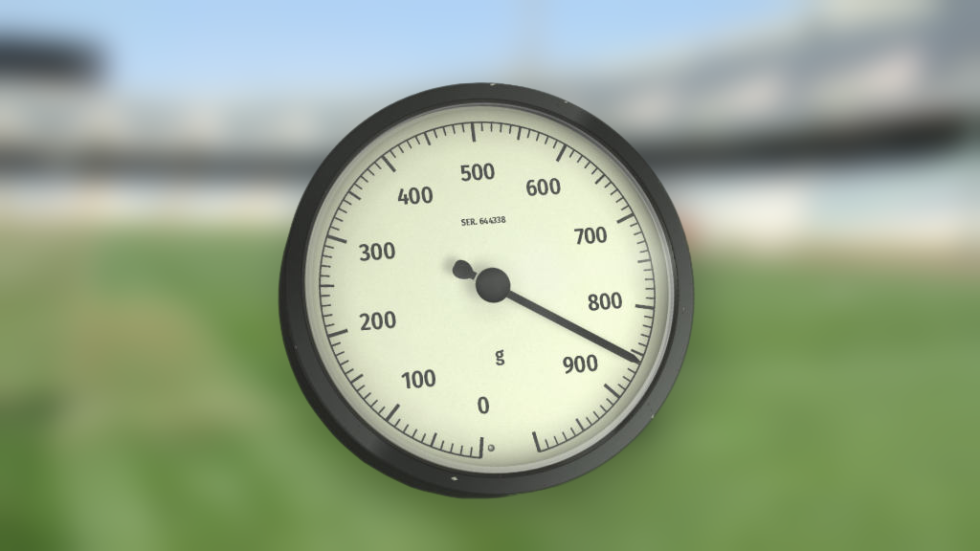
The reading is 860 g
